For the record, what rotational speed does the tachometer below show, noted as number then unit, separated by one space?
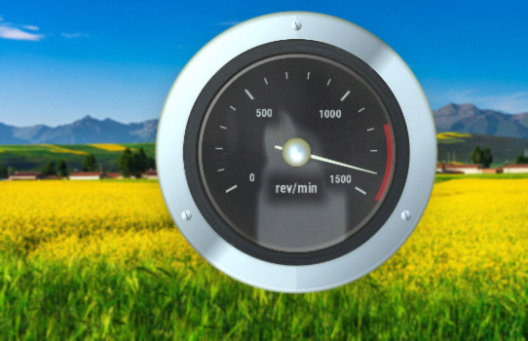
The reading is 1400 rpm
